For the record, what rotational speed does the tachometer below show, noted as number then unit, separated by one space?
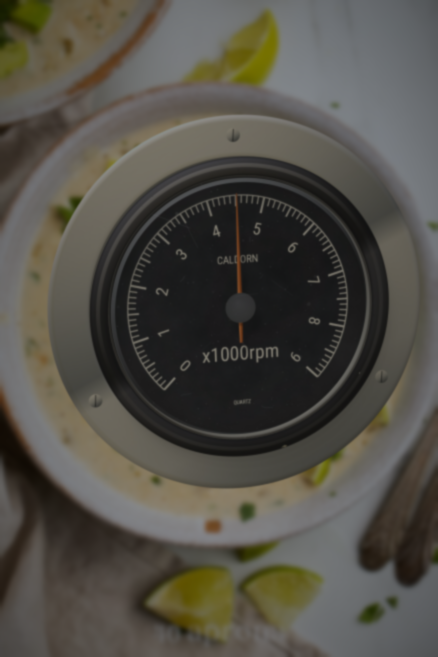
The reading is 4500 rpm
